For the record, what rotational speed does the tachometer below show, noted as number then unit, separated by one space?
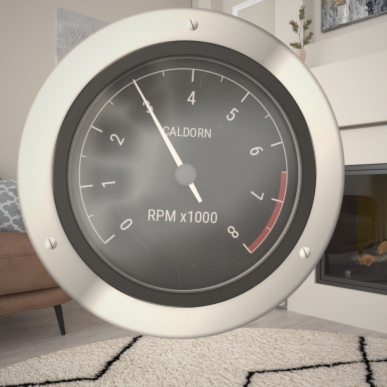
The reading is 3000 rpm
